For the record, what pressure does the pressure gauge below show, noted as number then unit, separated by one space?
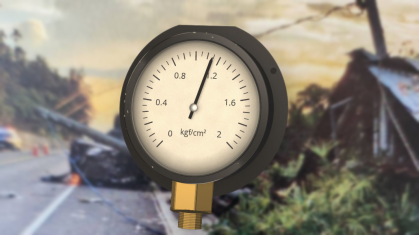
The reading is 1.15 kg/cm²
